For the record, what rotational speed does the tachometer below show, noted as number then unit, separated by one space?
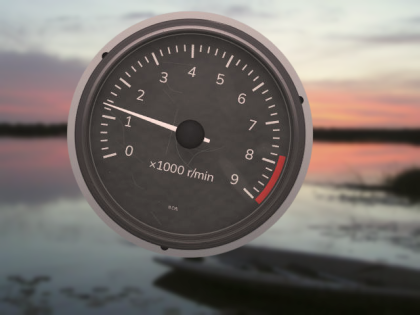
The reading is 1300 rpm
